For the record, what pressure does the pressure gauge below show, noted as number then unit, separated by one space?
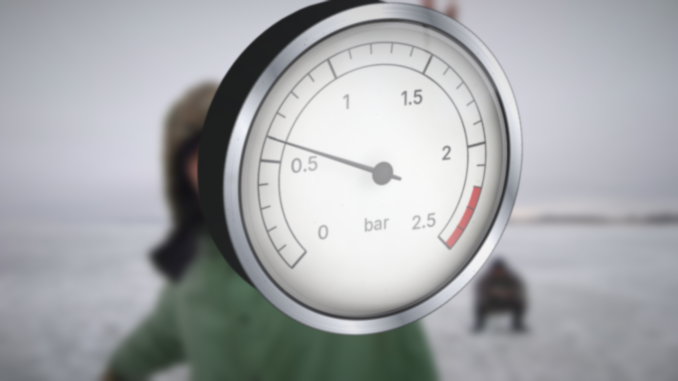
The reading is 0.6 bar
